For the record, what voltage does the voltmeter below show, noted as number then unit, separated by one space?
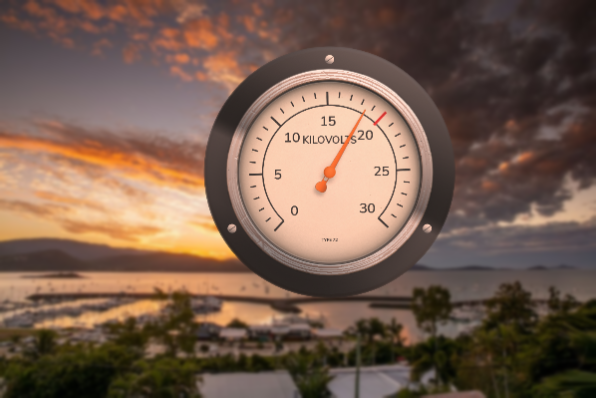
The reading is 18.5 kV
